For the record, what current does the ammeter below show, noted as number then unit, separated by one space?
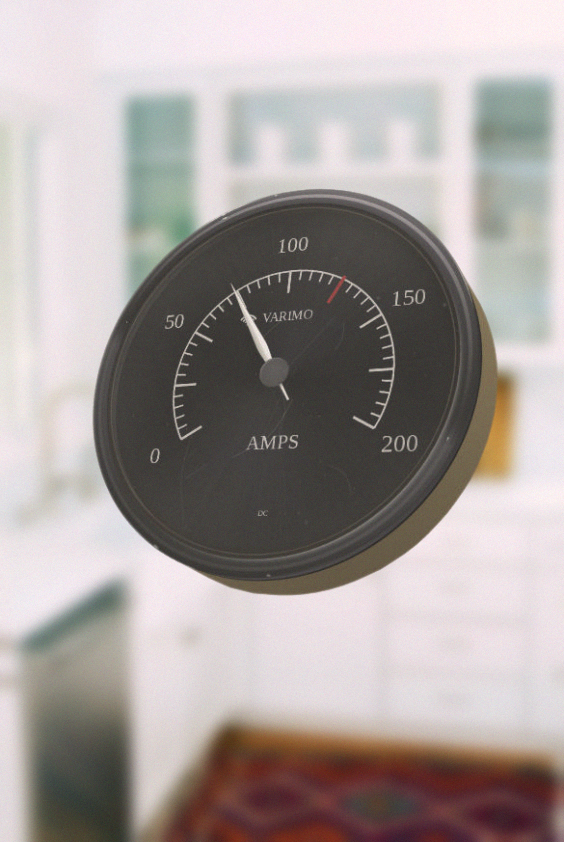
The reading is 75 A
